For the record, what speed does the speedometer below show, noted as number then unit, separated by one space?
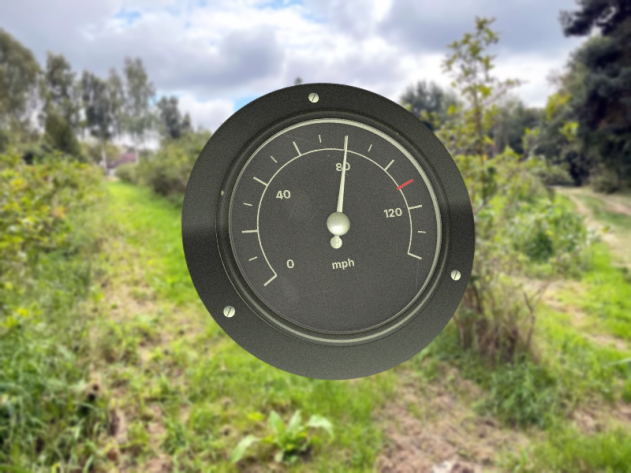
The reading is 80 mph
